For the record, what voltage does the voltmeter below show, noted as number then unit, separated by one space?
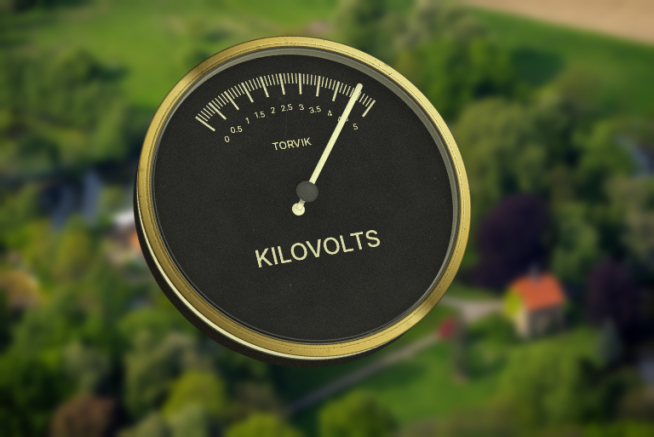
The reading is 4.5 kV
